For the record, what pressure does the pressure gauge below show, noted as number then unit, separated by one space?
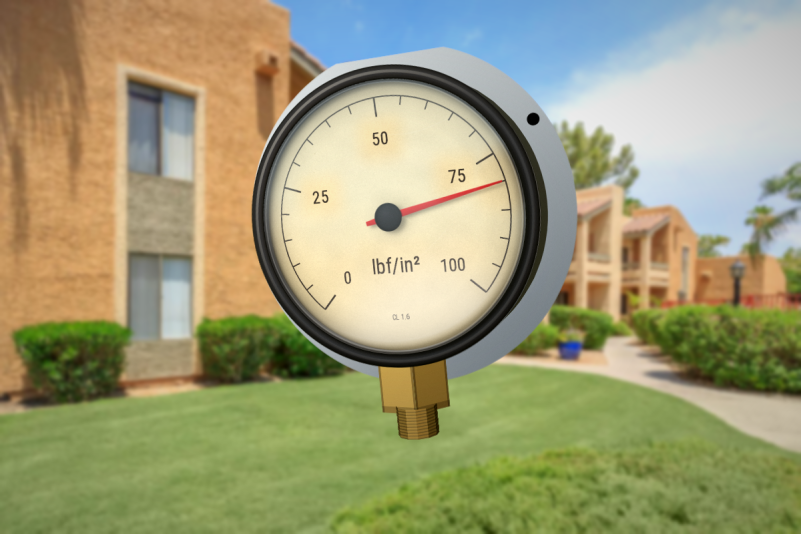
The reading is 80 psi
